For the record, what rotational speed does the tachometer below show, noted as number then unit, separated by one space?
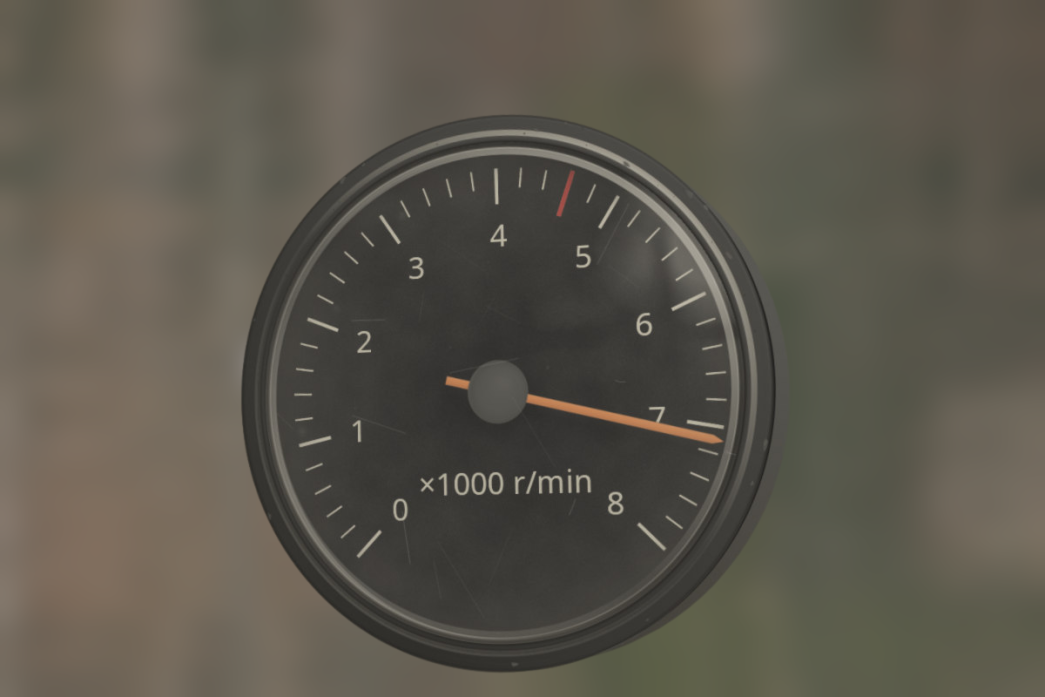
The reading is 7100 rpm
